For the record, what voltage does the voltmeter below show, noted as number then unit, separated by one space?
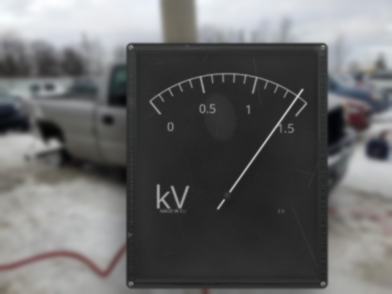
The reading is 1.4 kV
